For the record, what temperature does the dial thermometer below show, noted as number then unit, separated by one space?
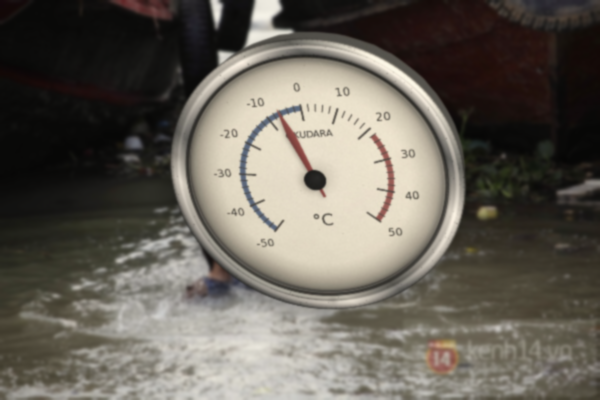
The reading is -6 °C
